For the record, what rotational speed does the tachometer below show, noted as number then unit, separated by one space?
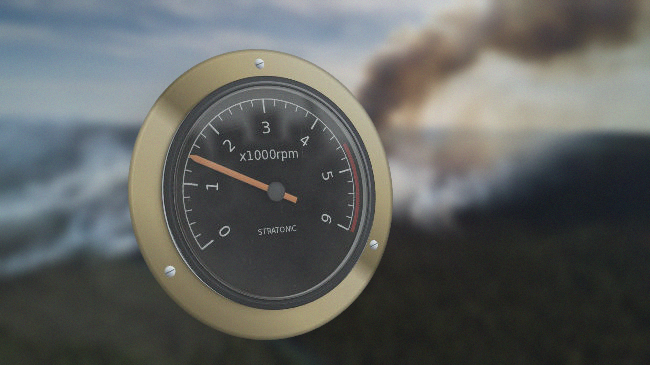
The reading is 1400 rpm
